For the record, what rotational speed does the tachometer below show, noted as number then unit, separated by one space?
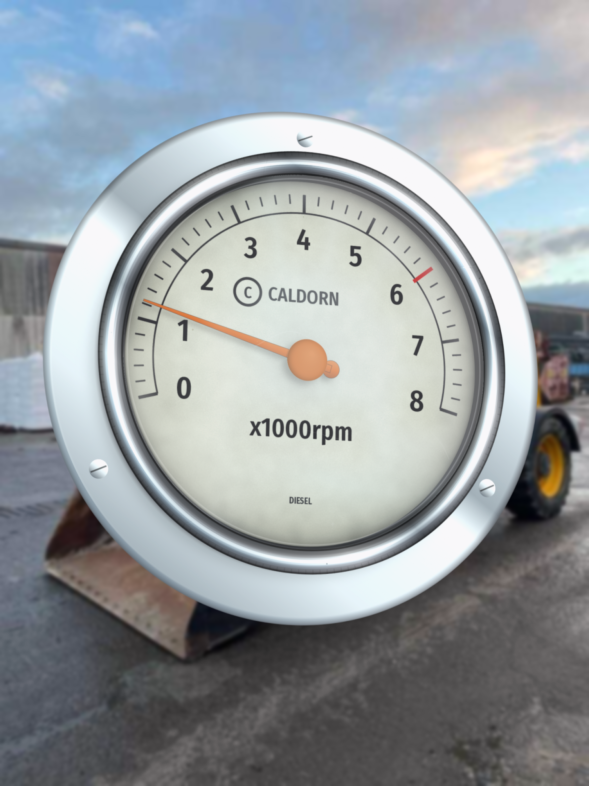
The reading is 1200 rpm
